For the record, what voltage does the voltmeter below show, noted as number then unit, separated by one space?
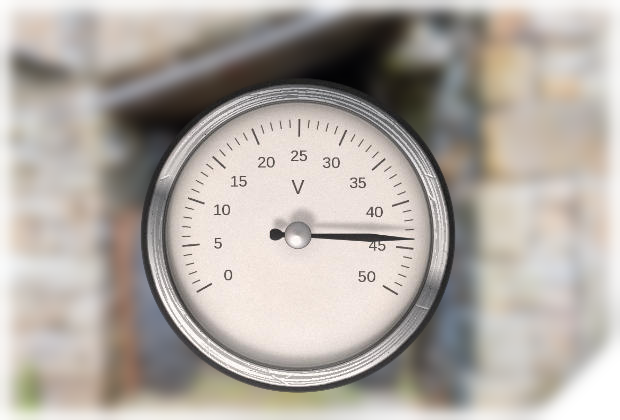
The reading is 44 V
